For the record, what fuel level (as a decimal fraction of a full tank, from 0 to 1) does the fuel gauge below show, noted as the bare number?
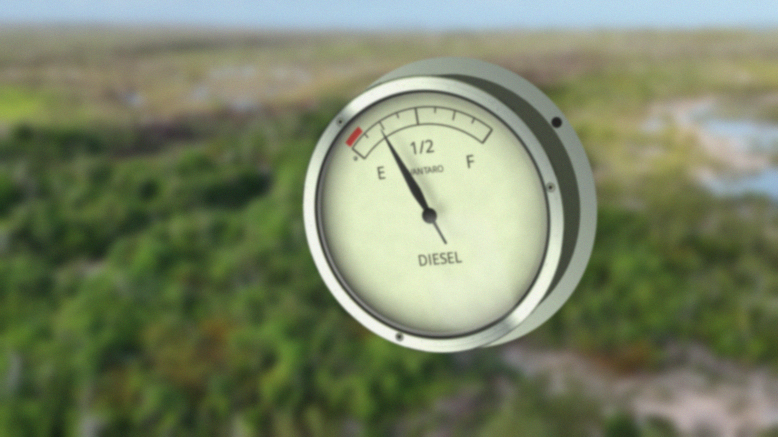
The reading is 0.25
